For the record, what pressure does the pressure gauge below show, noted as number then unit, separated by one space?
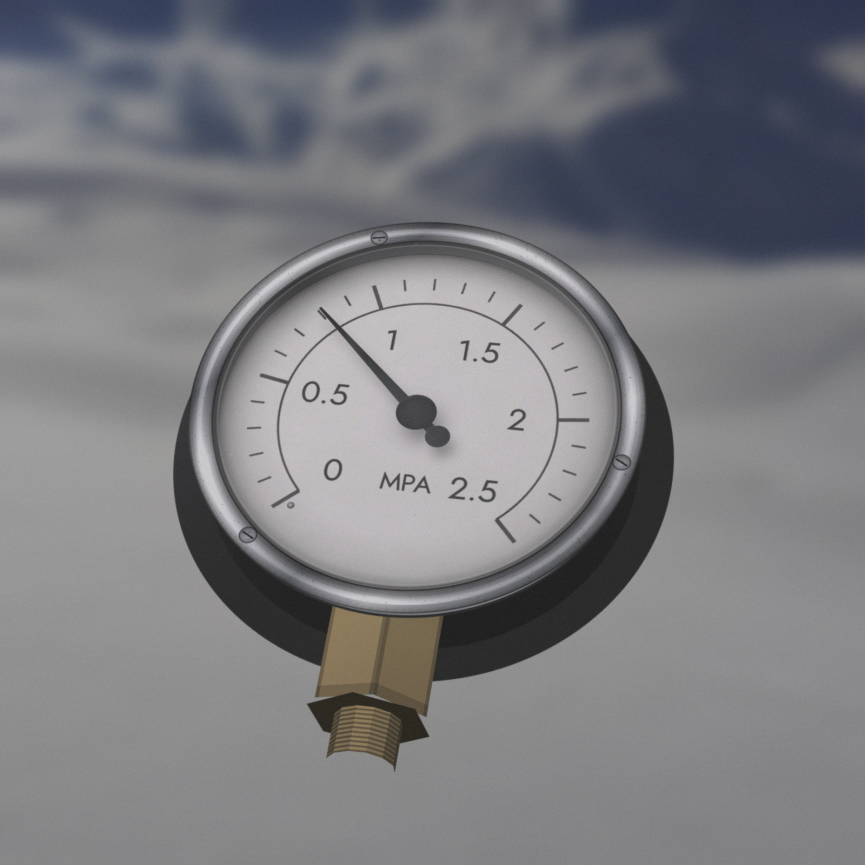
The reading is 0.8 MPa
